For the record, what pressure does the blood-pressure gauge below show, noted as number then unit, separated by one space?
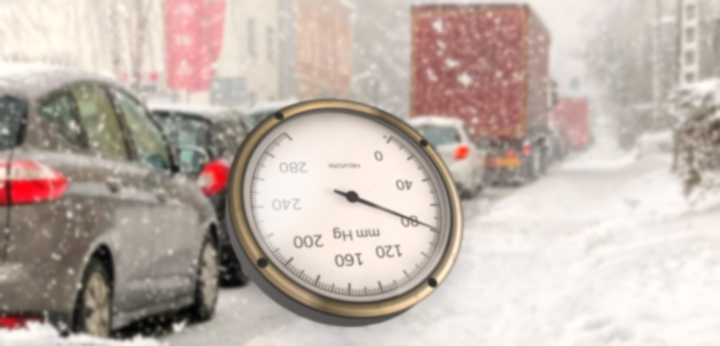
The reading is 80 mmHg
